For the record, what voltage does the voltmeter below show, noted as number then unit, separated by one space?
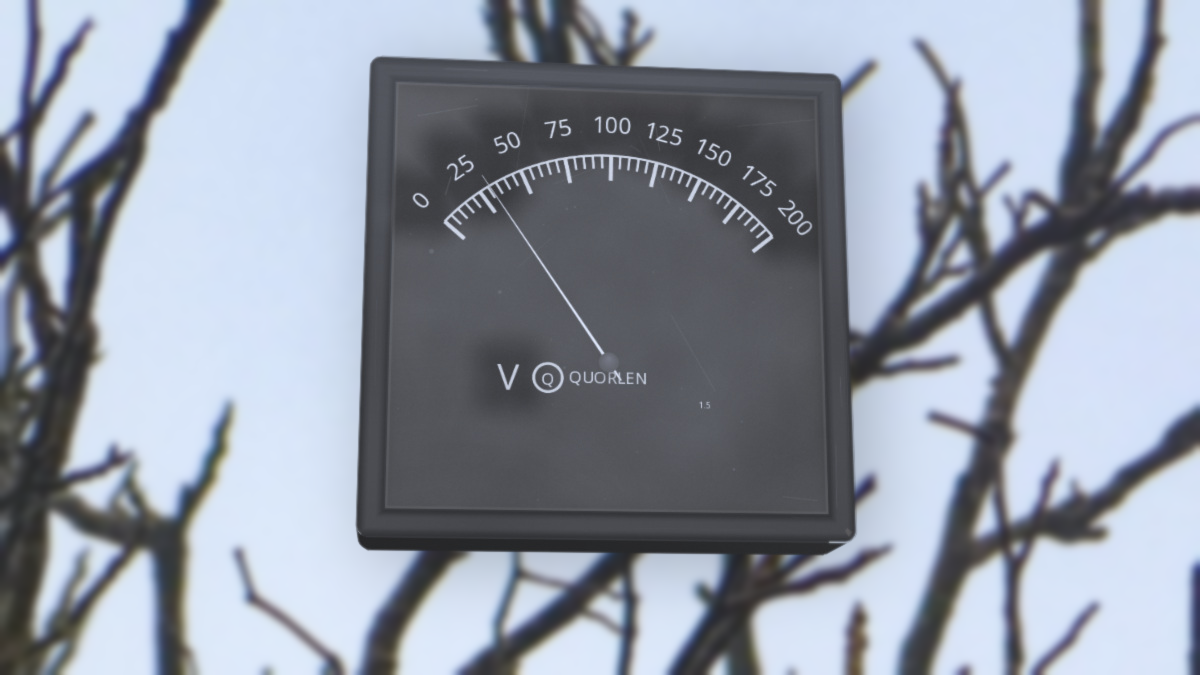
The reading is 30 V
